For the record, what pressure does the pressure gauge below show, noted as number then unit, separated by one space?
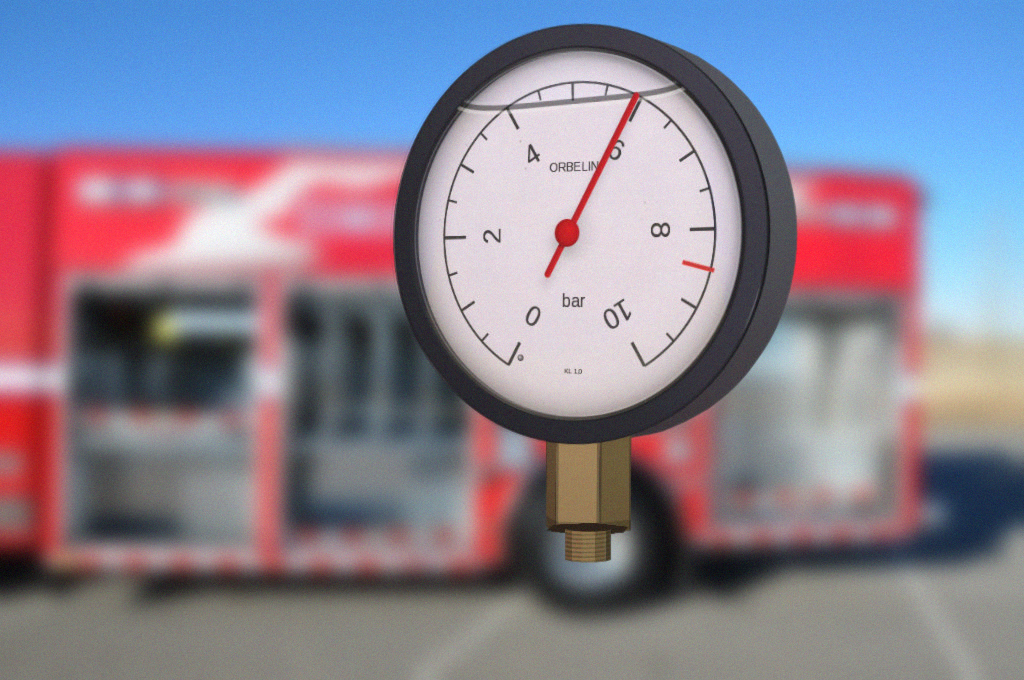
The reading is 6 bar
